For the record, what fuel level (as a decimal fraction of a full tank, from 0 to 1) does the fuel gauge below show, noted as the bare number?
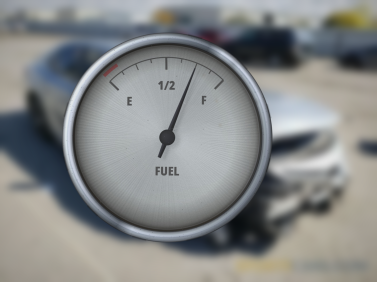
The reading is 0.75
